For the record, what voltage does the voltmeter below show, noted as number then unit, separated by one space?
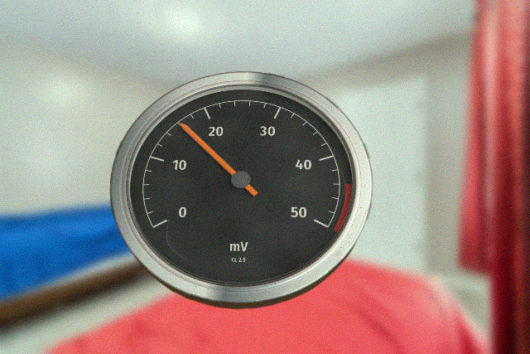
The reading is 16 mV
